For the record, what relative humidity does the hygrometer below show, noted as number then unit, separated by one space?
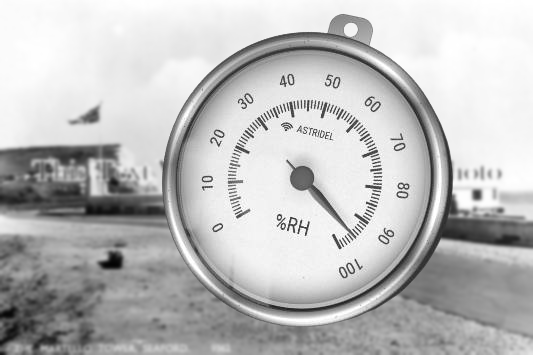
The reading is 95 %
